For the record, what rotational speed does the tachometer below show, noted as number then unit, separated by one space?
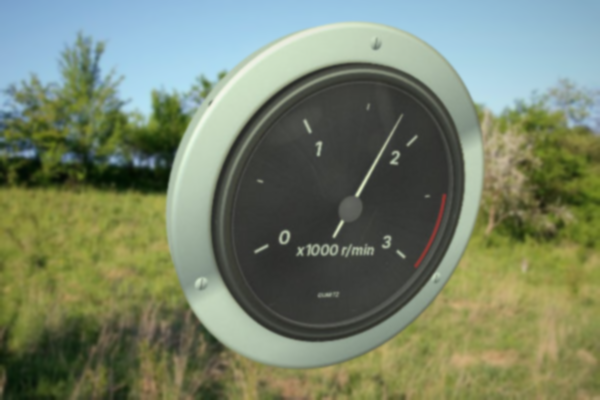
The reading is 1750 rpm
